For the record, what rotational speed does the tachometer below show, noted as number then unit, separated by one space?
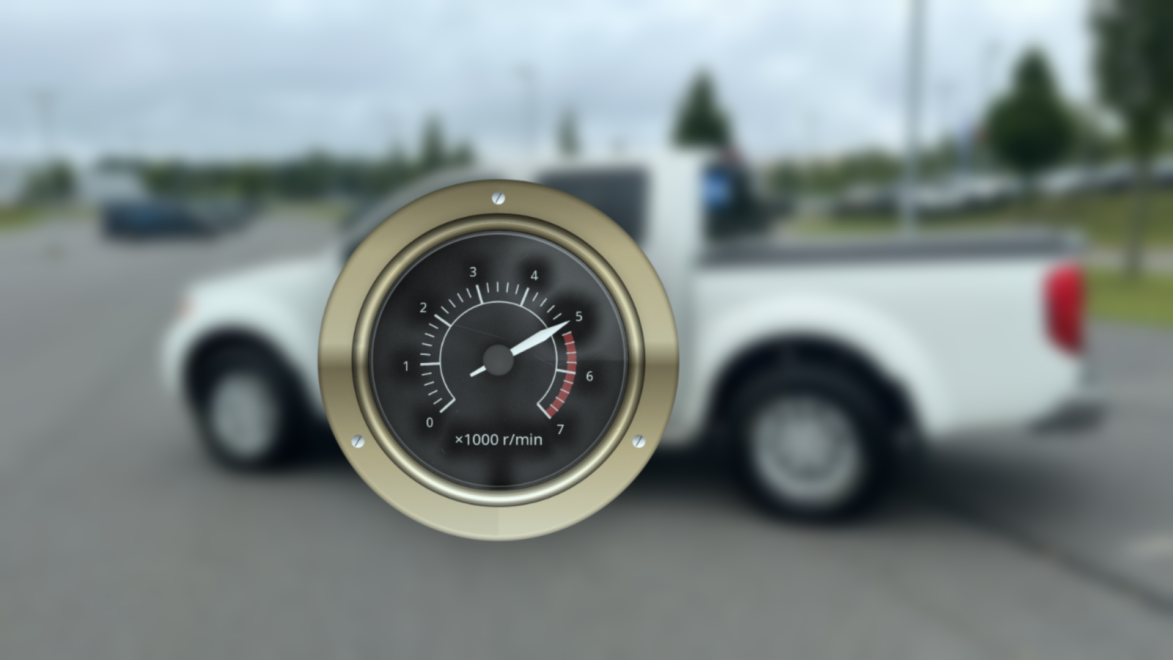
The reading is 5000 rpm
